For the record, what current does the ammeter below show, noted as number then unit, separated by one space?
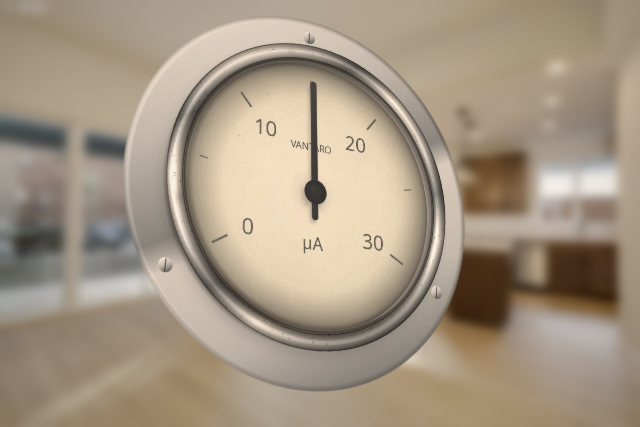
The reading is 15 µA
